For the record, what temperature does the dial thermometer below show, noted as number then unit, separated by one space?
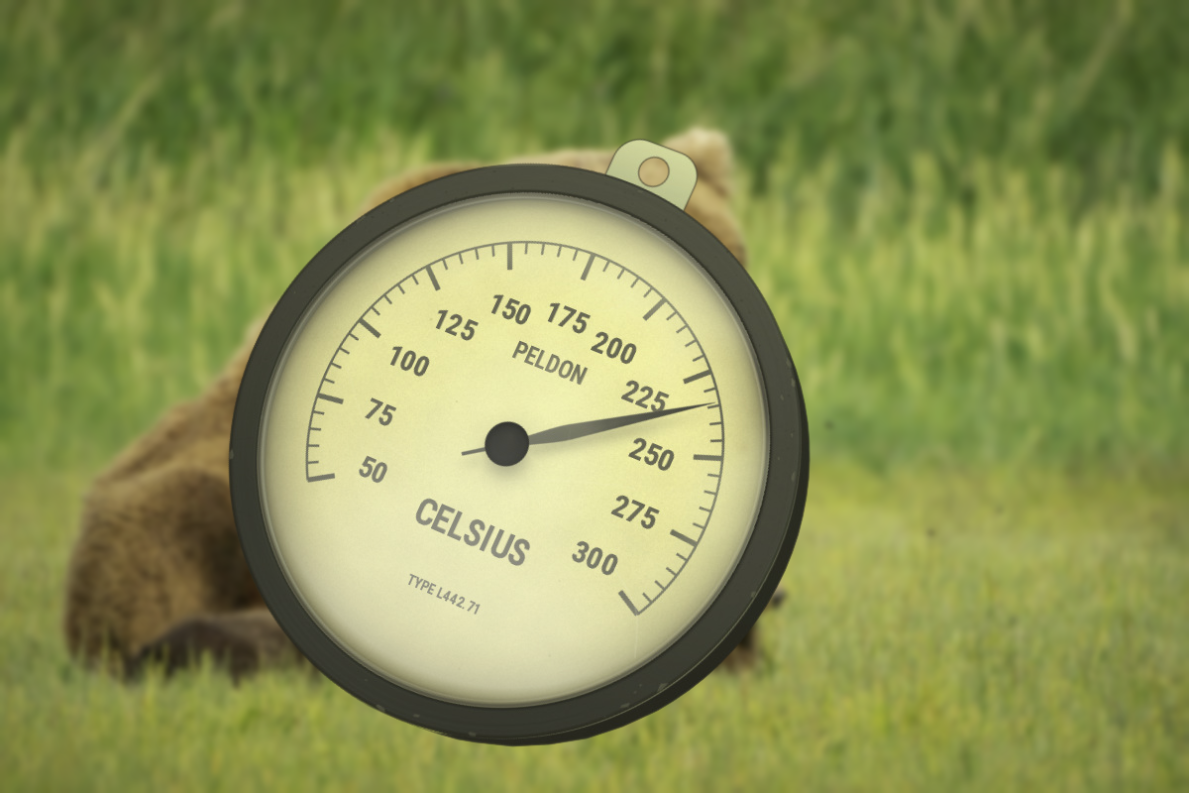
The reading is 235 °C
